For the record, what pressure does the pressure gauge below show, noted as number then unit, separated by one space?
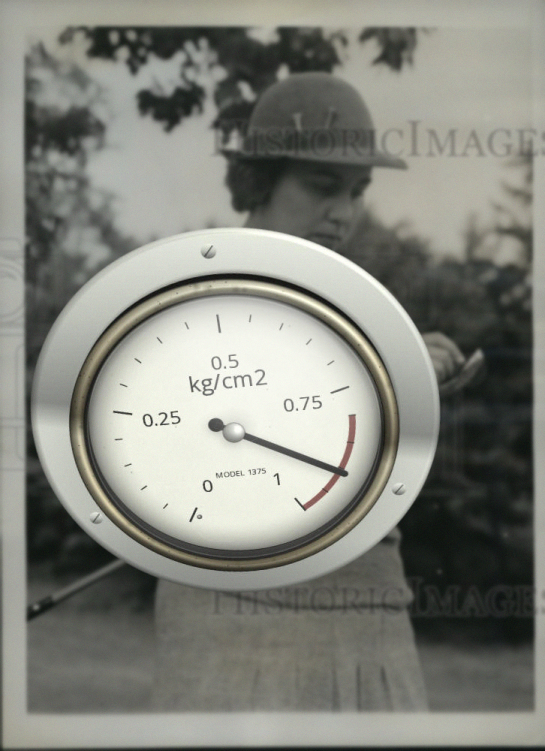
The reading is 0.9 kg/cm²
